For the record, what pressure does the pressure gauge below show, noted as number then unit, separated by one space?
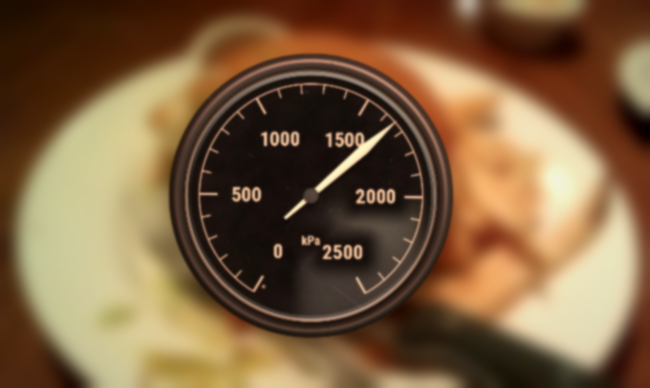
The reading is 1650 kPa
